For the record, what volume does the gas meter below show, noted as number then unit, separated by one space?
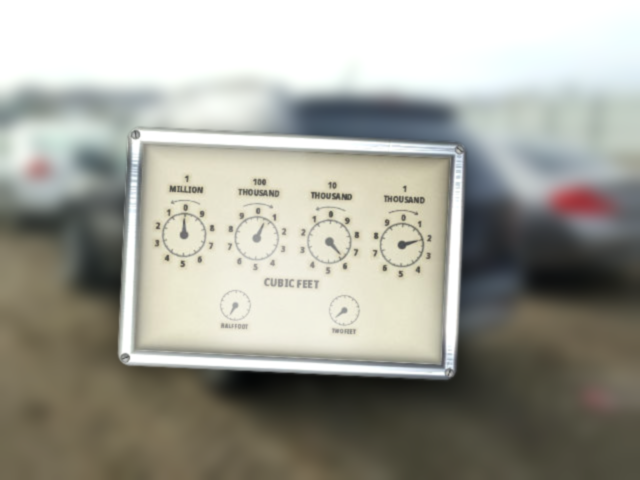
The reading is 6200 ft³
